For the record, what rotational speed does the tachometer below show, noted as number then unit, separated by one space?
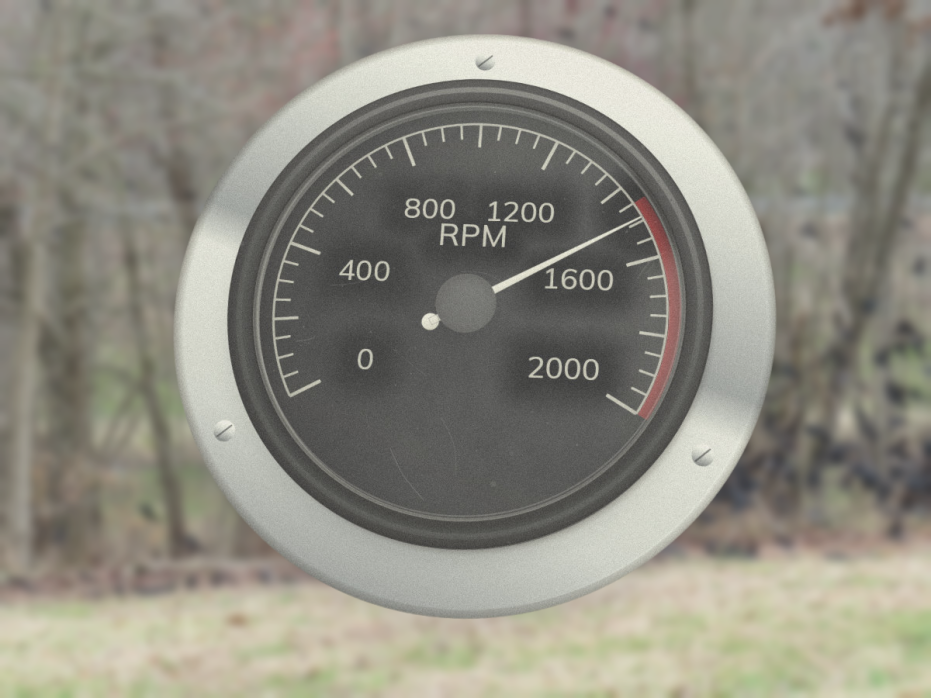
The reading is 1500 rpm
